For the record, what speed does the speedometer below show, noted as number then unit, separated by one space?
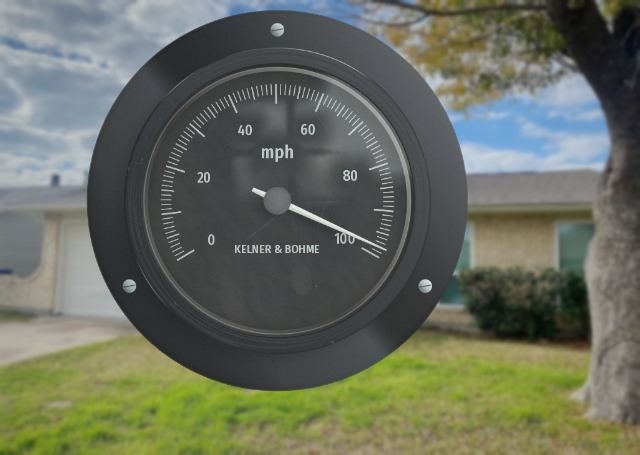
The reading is 98 mph
